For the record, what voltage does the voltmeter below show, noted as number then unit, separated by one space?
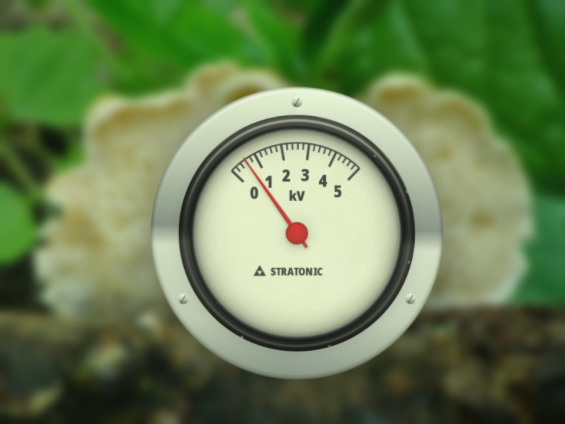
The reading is 0.6 kV
